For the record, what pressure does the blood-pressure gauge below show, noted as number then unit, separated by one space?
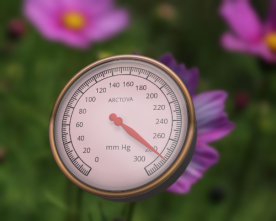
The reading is 280 mmHg
